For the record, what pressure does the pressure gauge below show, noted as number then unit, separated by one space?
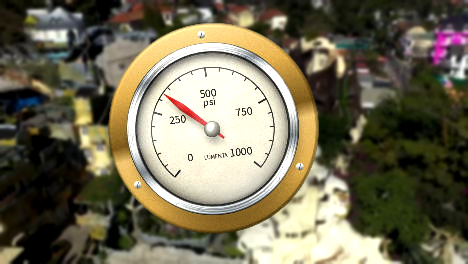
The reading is 325 psi
